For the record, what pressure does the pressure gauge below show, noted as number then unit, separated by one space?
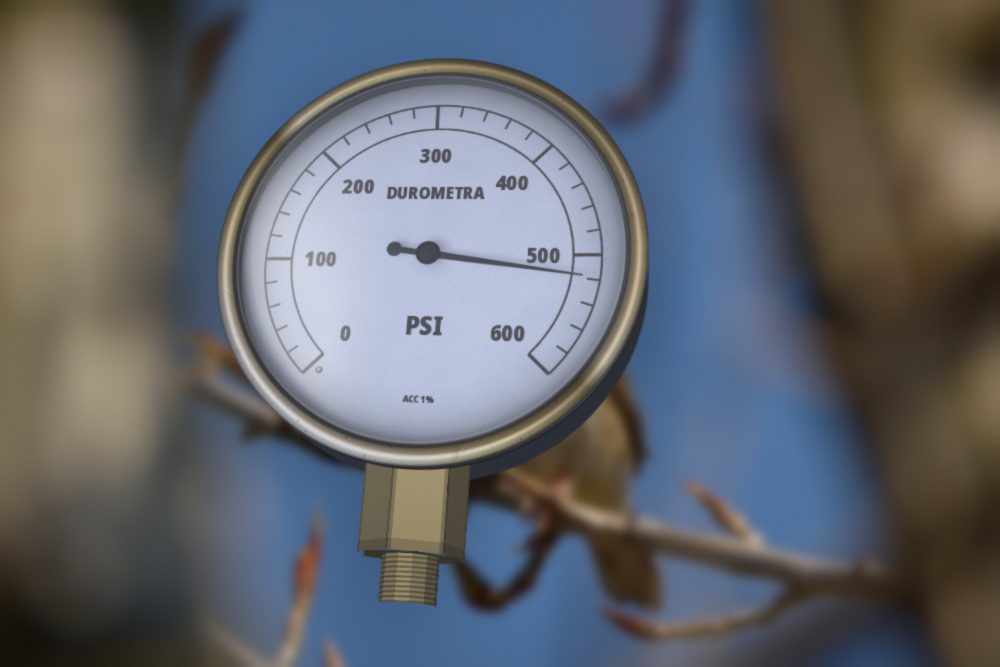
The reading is 520 psi
